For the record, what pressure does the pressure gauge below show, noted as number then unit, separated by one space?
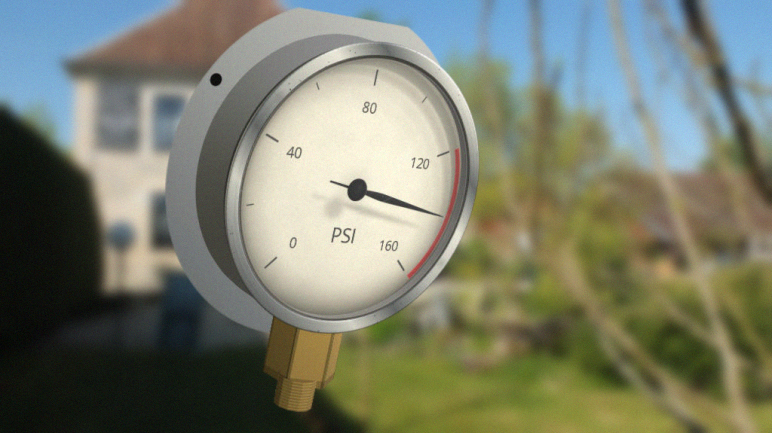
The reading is 140 psi
